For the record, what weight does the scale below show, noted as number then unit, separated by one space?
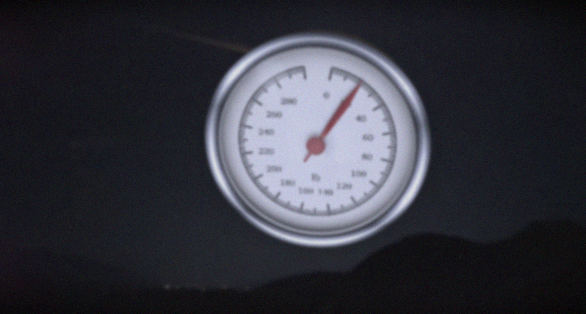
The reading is 20 lb
